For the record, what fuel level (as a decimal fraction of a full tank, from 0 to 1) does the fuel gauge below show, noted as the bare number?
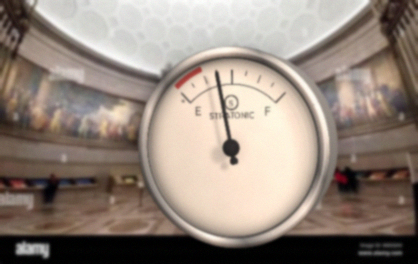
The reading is 0.375
